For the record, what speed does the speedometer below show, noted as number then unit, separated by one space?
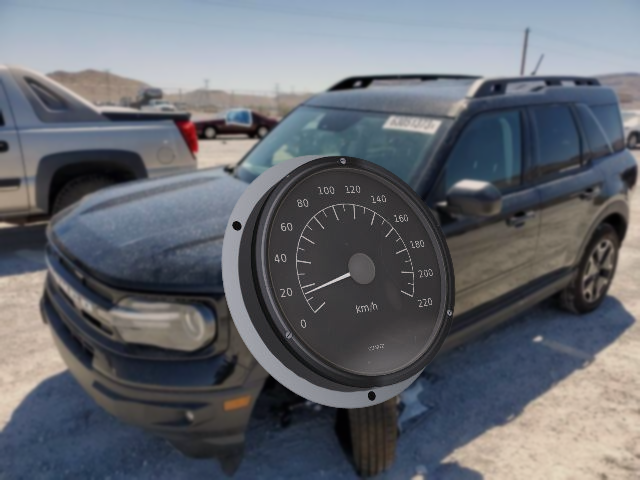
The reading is 15 km/h
